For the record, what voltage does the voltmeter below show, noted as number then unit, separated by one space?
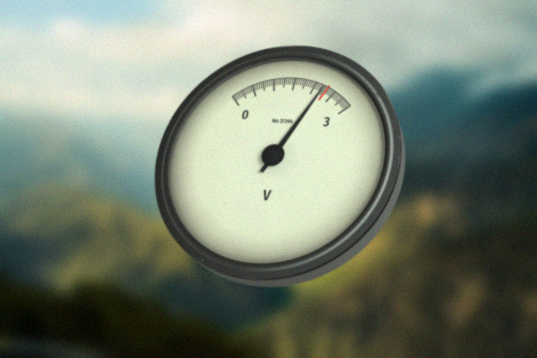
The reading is 2.25 V
